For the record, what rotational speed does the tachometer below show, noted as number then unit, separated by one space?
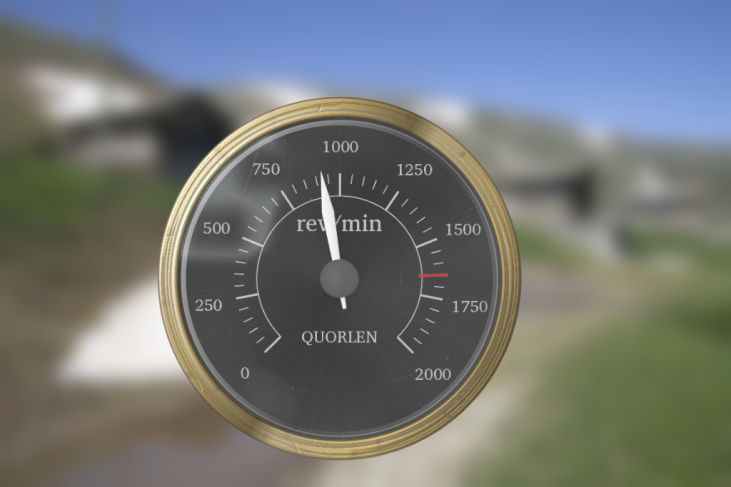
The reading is 925 rpm
